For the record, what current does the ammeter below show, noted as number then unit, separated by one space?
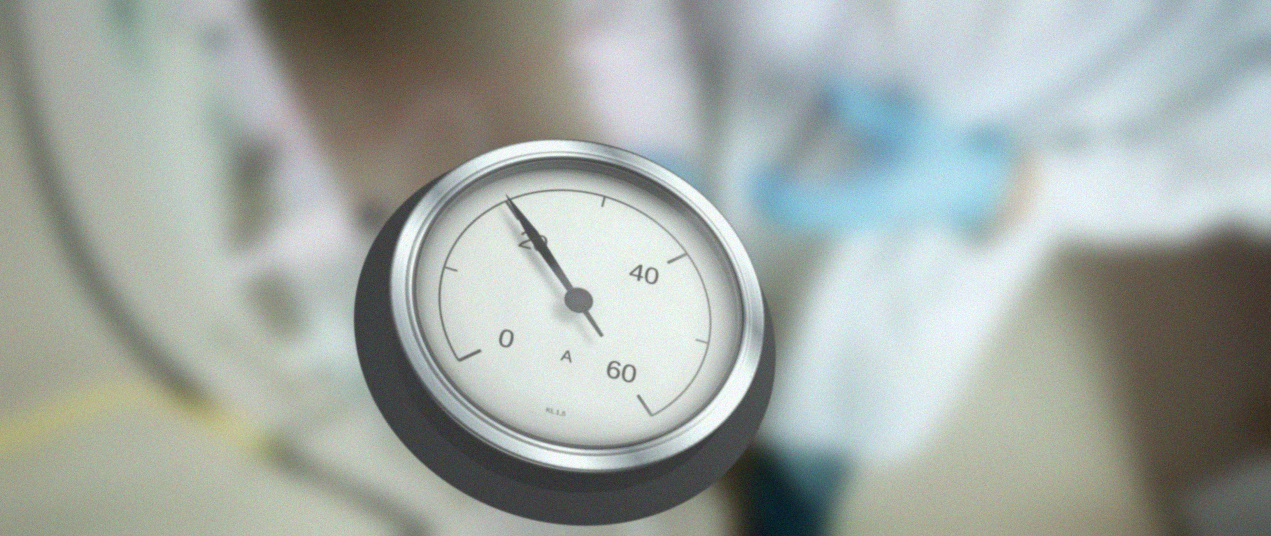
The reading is 20 A
